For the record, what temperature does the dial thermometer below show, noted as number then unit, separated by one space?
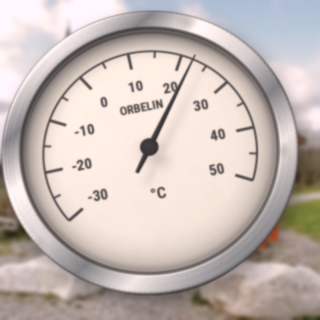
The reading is 22.5 °C
